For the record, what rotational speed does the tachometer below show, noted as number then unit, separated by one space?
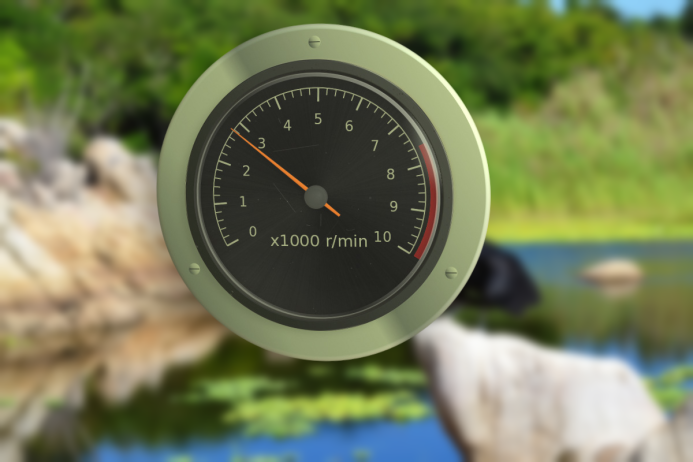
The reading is 2800 rpm
